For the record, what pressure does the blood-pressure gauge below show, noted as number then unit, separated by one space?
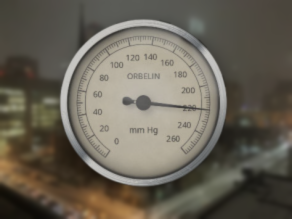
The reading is 220 mmHg
